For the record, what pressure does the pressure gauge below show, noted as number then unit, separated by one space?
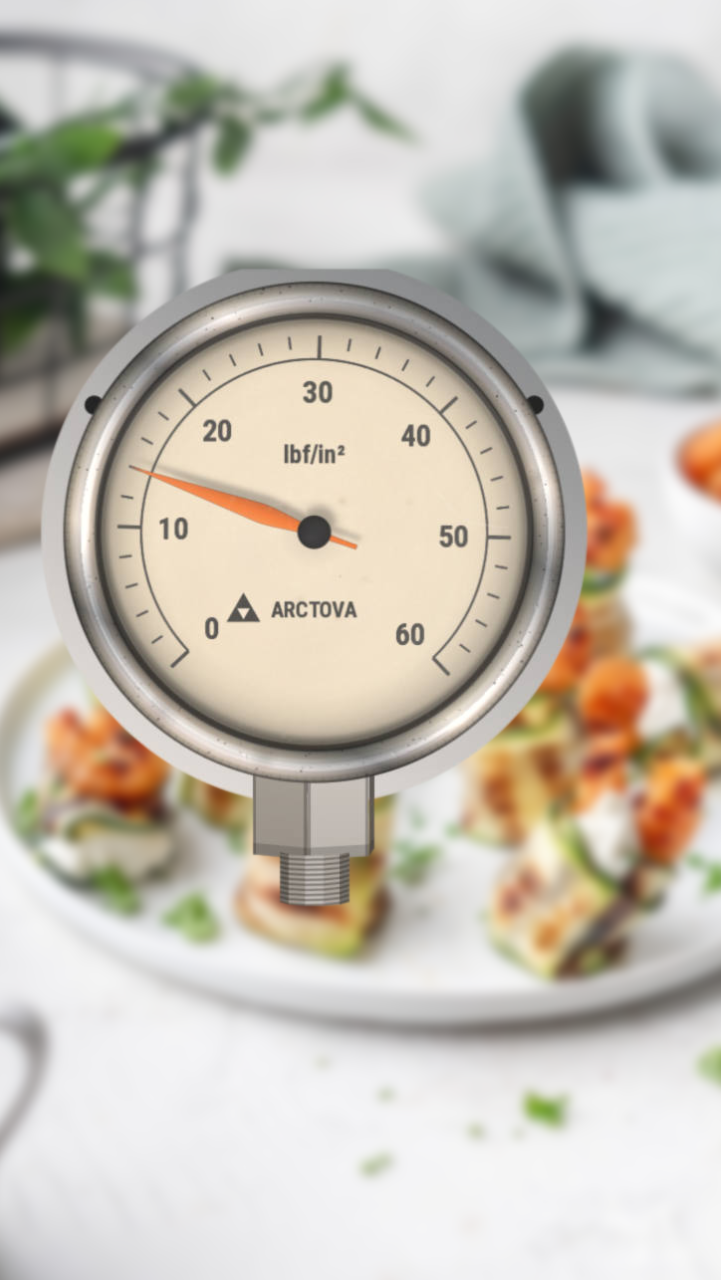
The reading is 14 psi
